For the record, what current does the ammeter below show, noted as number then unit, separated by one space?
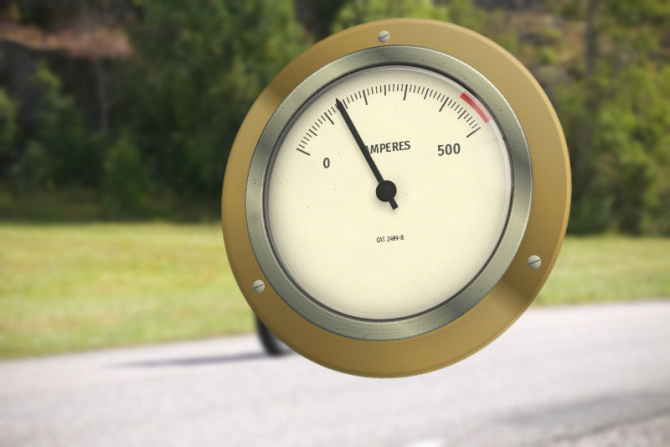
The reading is 140 A
